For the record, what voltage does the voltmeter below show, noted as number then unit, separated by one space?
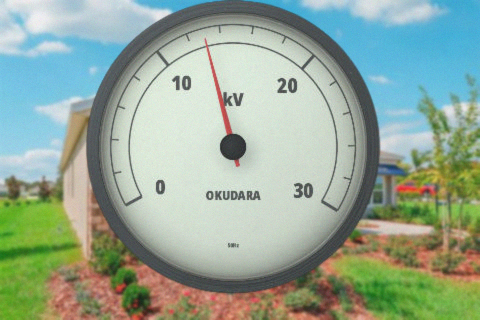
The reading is 13 kV
